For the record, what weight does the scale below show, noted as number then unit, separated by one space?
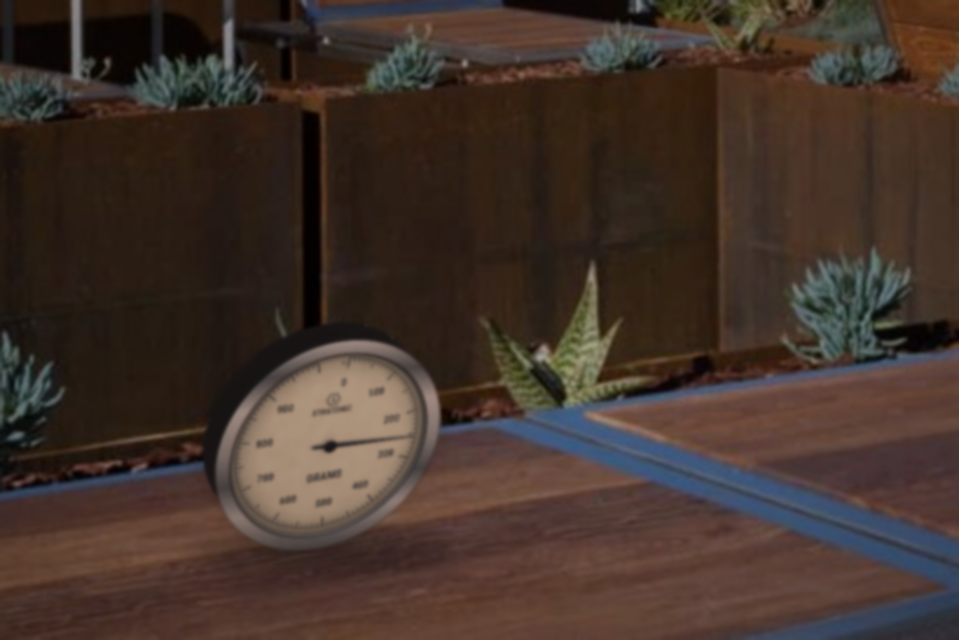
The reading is 250 g
